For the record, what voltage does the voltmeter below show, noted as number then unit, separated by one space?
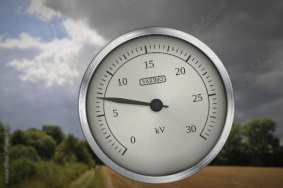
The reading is 7 kV
